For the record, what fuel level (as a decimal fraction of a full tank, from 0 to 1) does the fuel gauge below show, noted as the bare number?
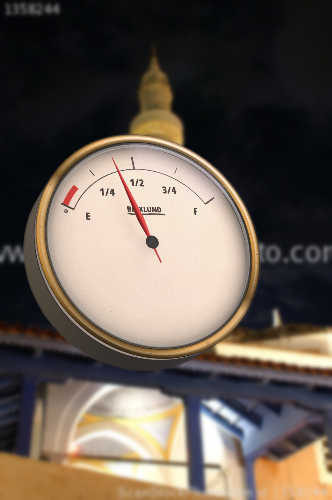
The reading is 0.375
